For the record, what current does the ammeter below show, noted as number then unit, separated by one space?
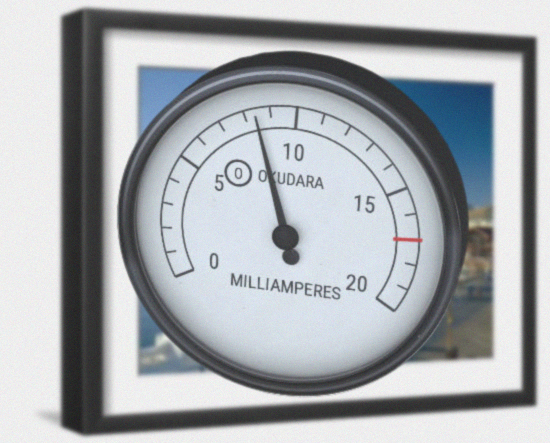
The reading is 8.5 mA
